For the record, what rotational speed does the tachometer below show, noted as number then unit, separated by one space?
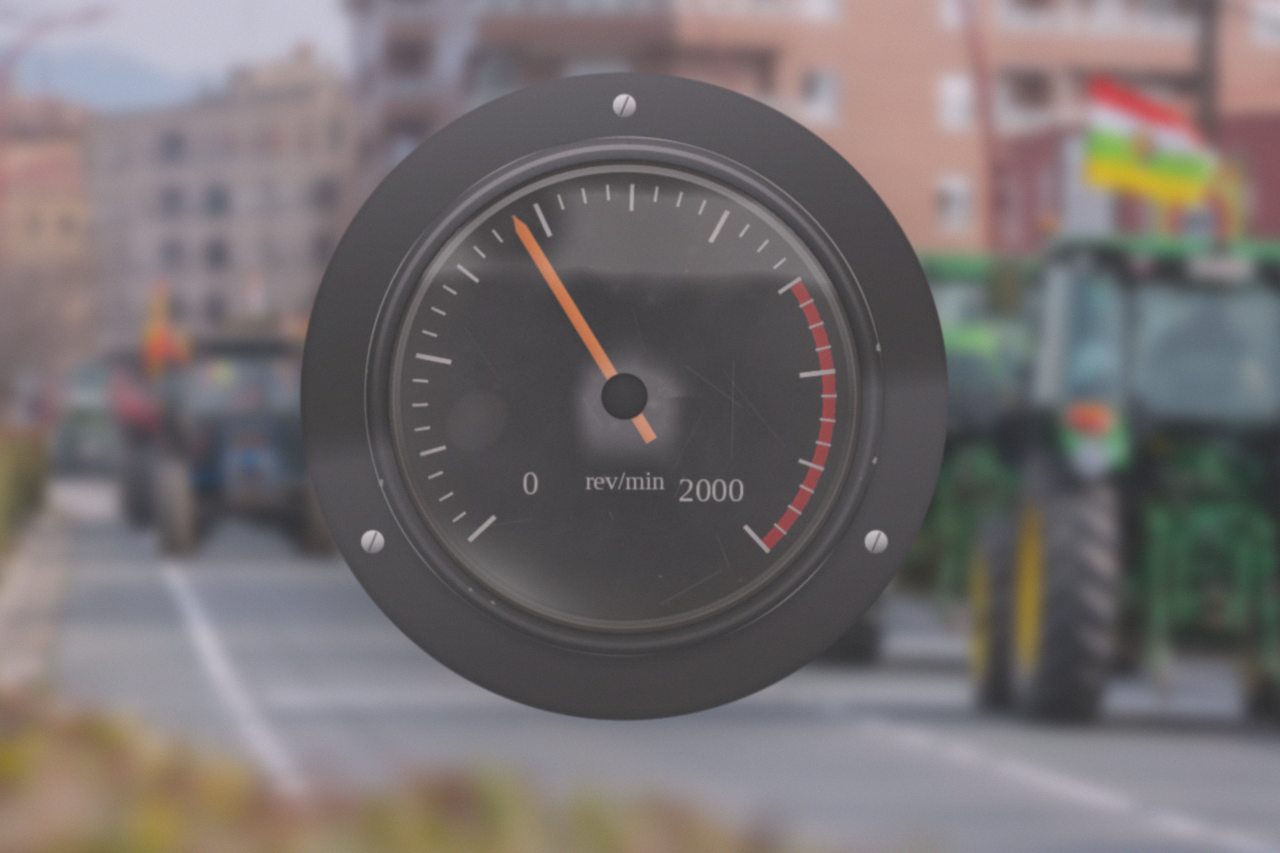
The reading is 750 rpm
